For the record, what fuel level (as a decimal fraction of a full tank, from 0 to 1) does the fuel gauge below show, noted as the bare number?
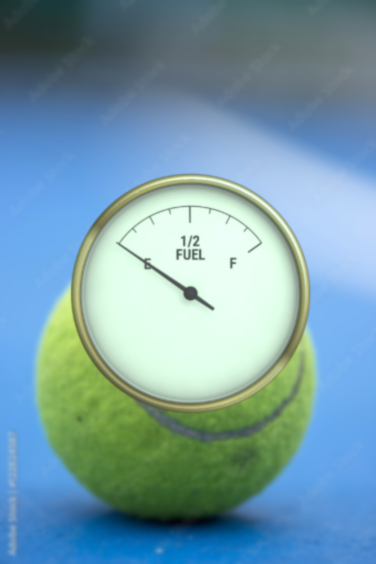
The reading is 0
